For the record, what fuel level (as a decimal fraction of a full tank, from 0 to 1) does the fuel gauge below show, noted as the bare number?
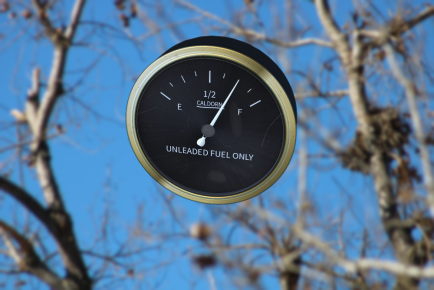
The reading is 0.75
